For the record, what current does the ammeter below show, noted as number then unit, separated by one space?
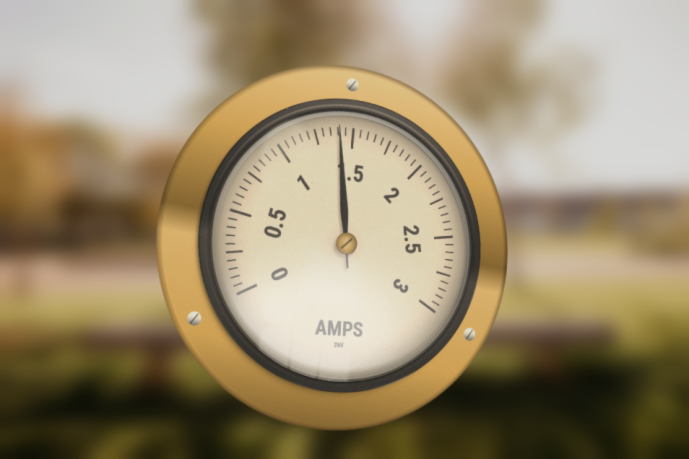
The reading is 1.4 A
